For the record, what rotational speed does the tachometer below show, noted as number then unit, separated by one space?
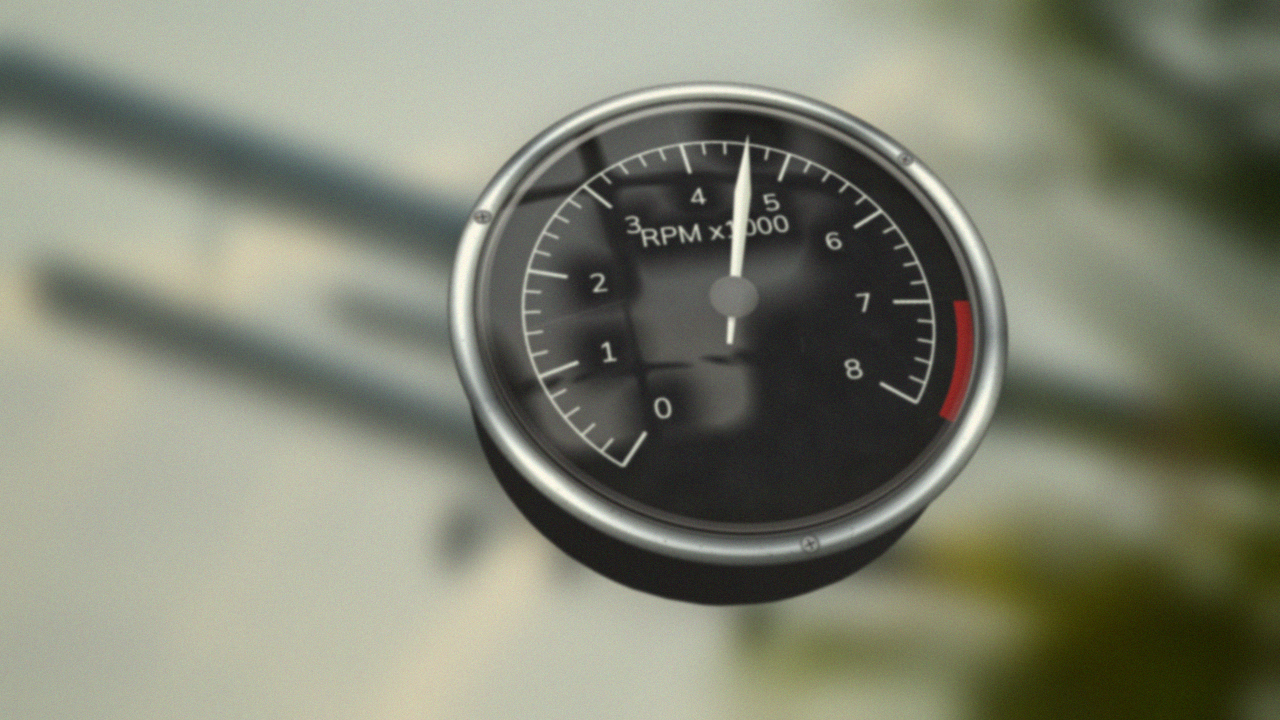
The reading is 4600 rpm
